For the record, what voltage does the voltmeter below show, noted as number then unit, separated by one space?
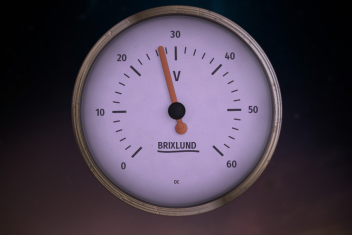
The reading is 27 V
